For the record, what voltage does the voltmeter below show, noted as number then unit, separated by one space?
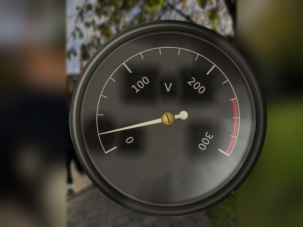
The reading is 20 V
